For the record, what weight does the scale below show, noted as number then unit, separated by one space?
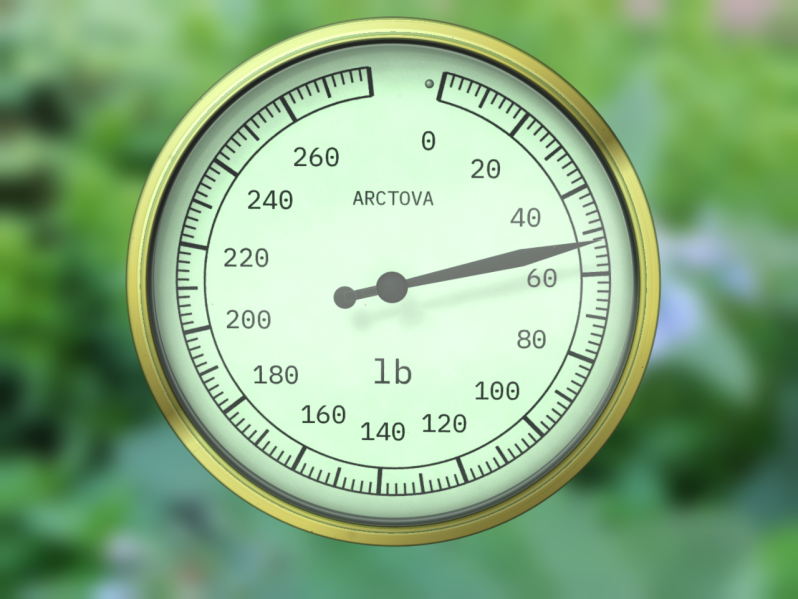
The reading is 52 lb
